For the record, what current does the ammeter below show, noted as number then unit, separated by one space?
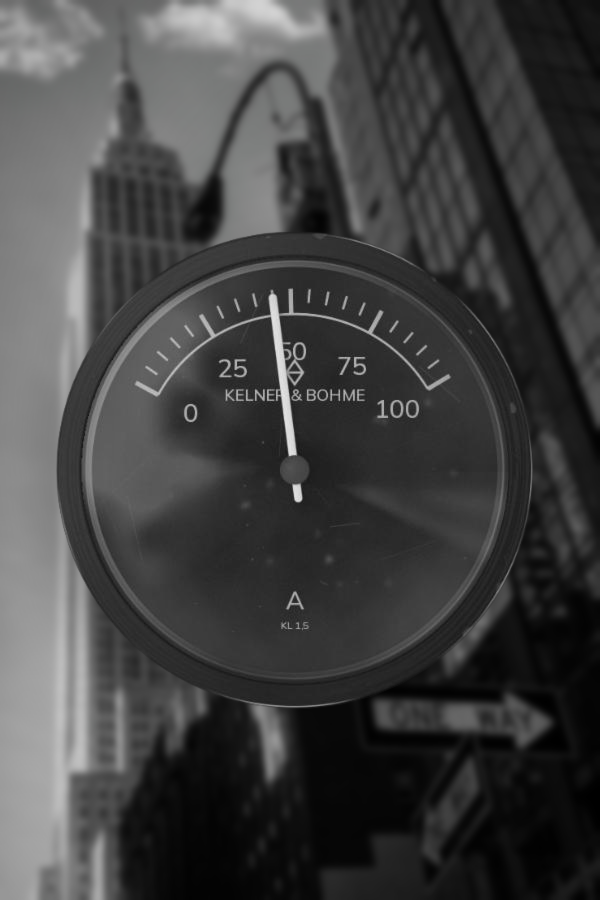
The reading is 45 A
